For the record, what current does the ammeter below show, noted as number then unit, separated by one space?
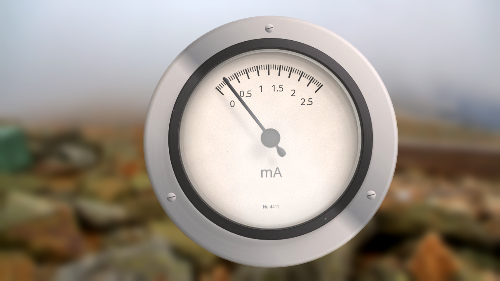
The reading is 0.25 mA
